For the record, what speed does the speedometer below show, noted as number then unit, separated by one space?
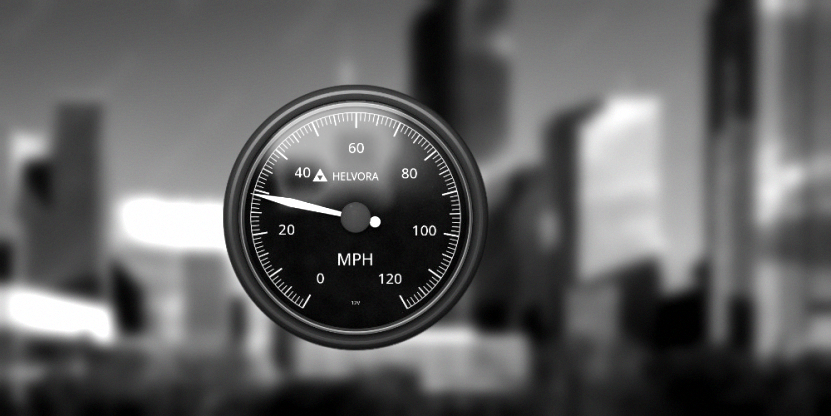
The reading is 29 mph
